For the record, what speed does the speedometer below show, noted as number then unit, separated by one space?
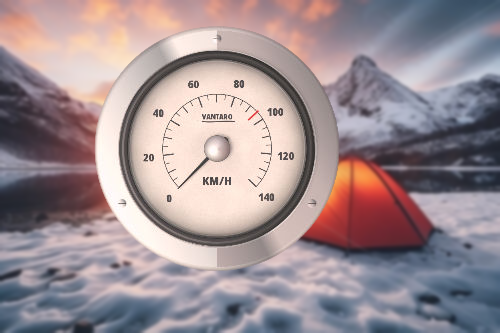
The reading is 0 km/h
